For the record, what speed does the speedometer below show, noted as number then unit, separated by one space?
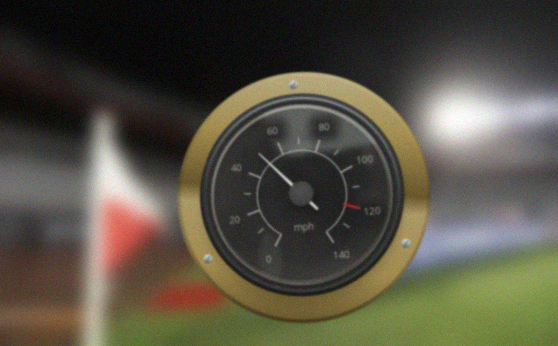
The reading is 50 mph
